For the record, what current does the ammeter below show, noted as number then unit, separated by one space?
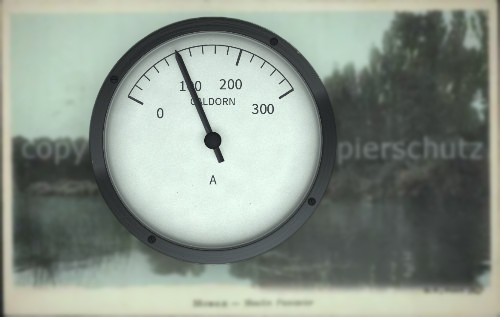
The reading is 100 A
